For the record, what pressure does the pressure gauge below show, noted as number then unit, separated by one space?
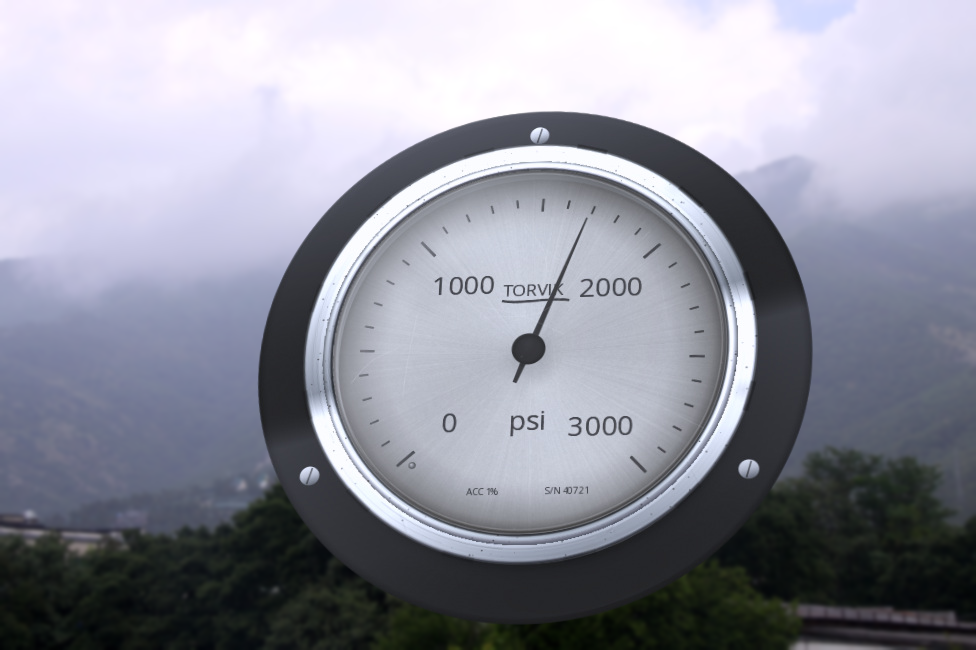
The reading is 1700 psi
